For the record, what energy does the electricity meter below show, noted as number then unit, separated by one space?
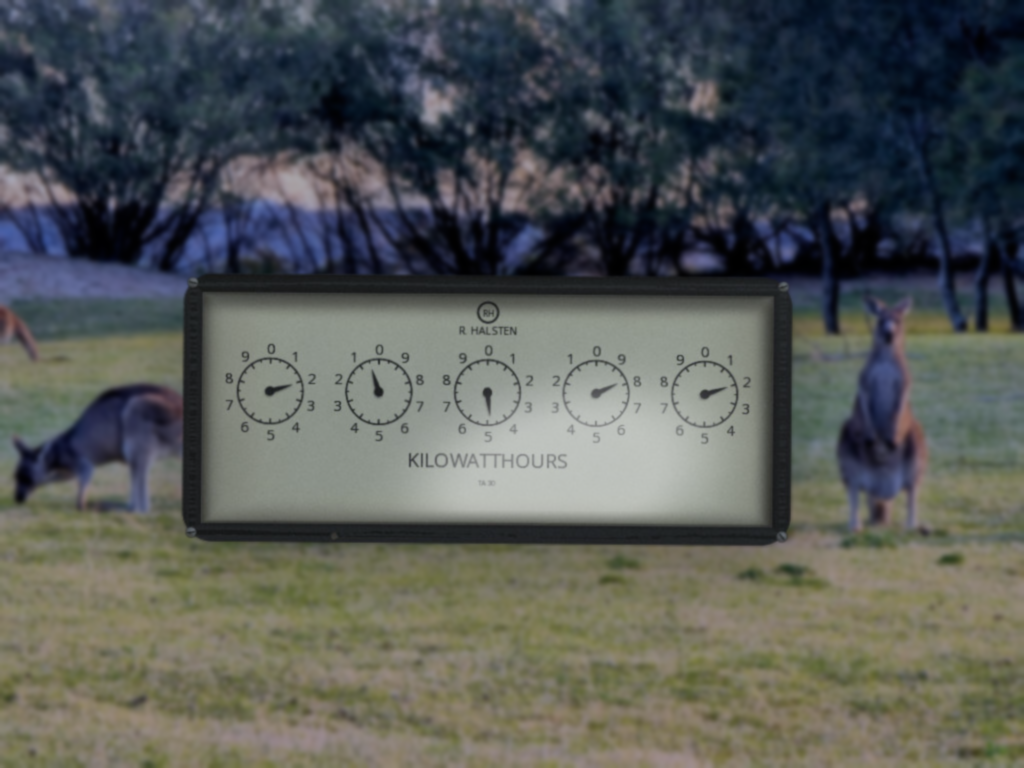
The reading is 20482 kWh
